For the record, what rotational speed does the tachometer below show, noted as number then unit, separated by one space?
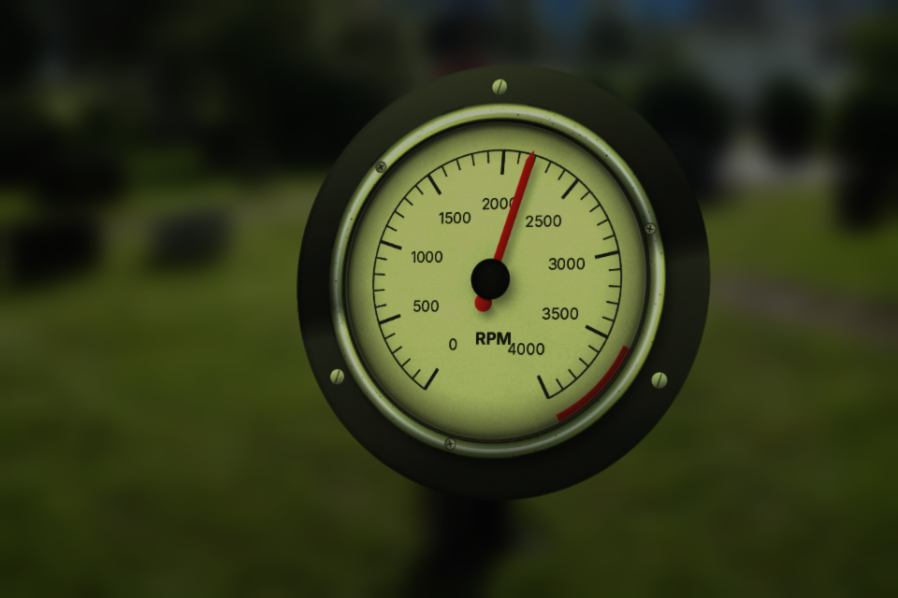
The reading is 2200 rpm
